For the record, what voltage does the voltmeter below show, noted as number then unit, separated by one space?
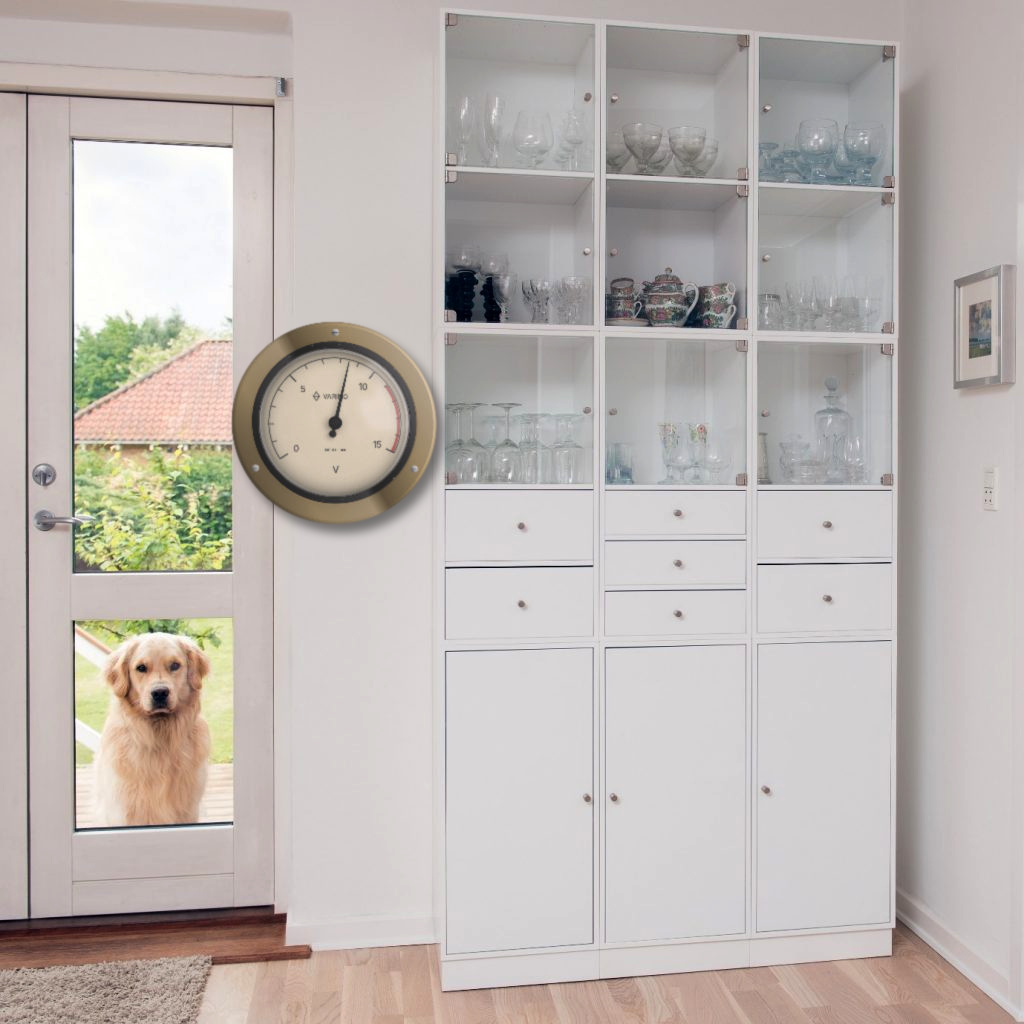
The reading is 8.5 V
